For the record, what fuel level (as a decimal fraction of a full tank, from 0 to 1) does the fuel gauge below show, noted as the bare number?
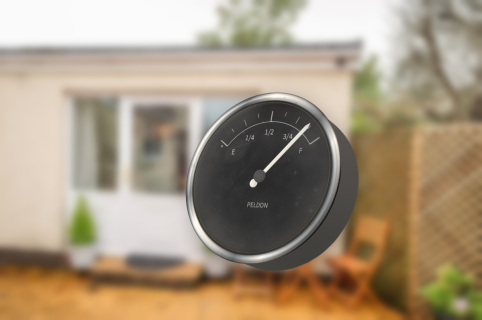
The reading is 0.875
